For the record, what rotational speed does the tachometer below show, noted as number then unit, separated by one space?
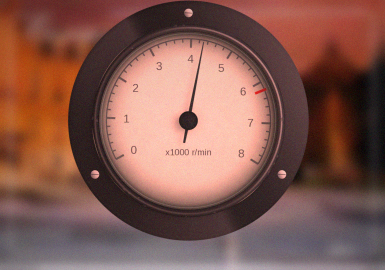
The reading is 4300 rpm
